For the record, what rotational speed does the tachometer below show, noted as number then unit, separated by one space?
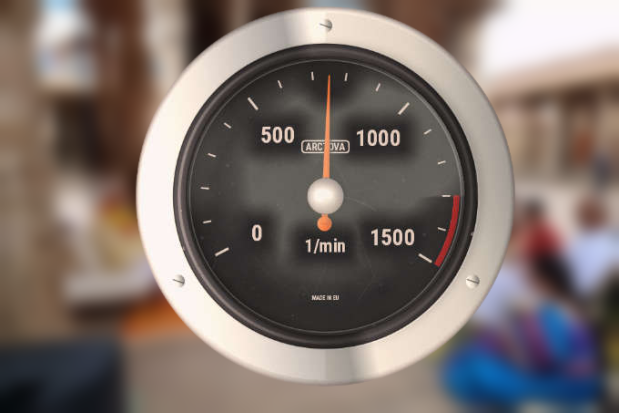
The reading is 750 rpm
